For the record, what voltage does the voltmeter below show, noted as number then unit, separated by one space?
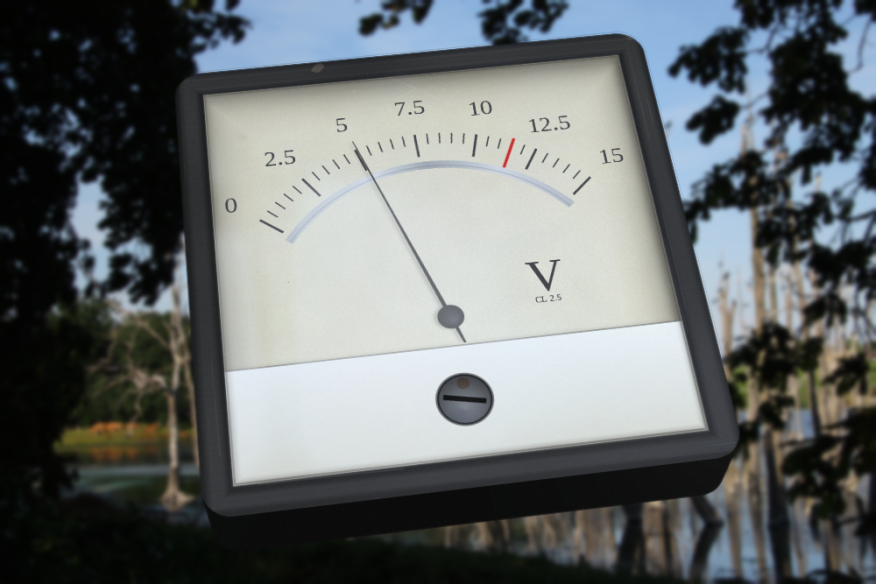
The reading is 5 V
